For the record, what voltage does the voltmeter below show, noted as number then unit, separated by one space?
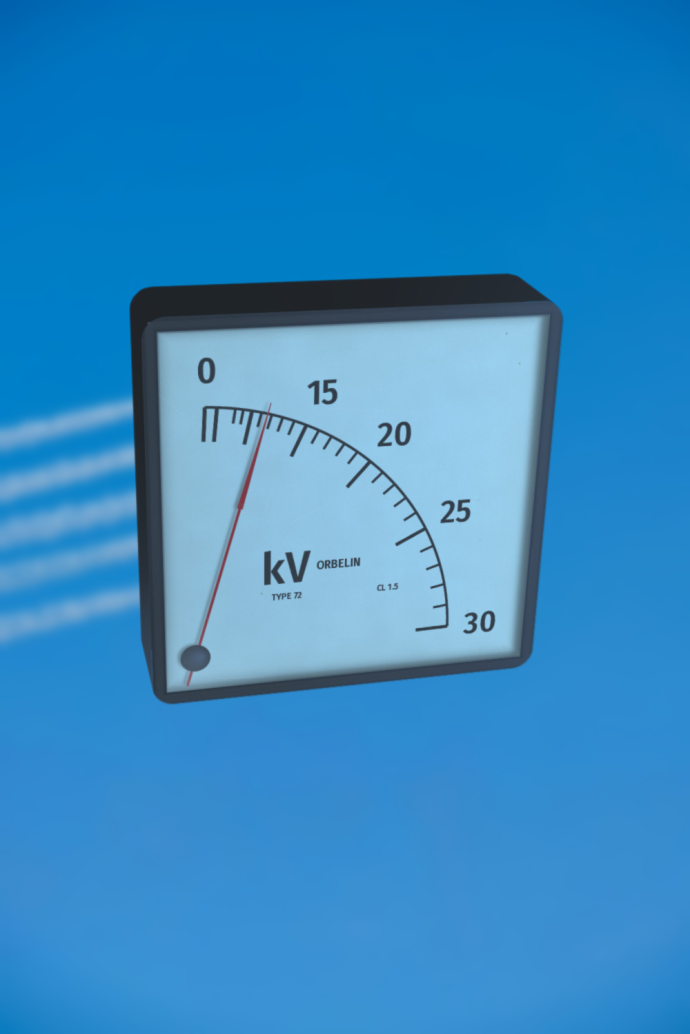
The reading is 11.5 kV
